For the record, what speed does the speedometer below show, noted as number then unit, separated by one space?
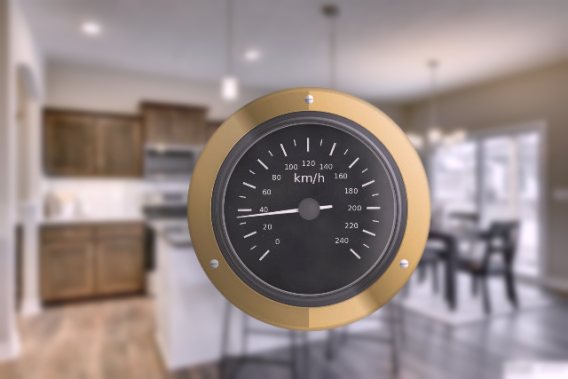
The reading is 35 km/h
